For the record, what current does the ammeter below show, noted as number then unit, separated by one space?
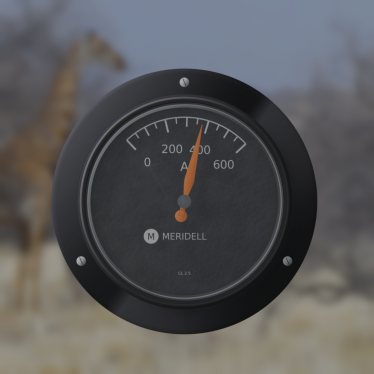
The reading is 375 A
